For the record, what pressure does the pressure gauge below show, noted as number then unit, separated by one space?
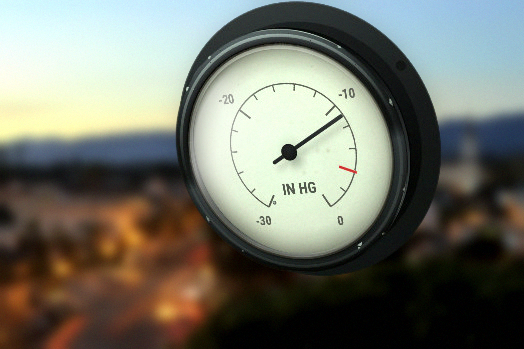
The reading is -9 inHg
